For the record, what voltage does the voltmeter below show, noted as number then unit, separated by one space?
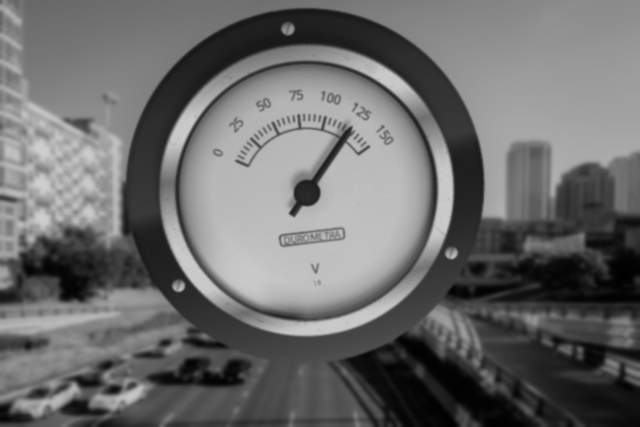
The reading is 125 V
